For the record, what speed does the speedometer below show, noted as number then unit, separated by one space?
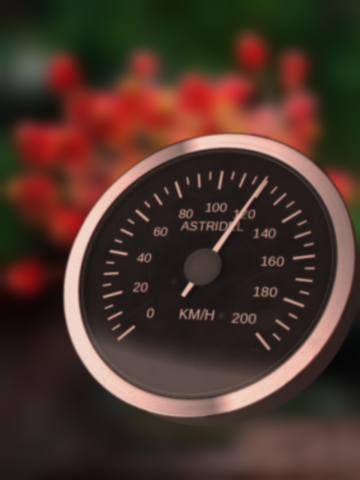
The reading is 120 km/h
